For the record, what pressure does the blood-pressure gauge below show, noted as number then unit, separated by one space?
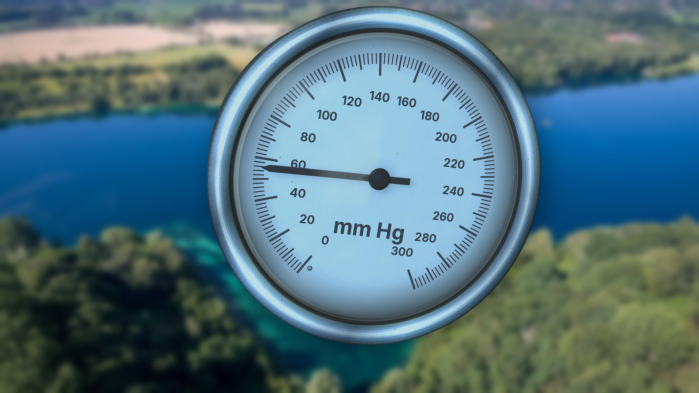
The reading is 56 mmHg
